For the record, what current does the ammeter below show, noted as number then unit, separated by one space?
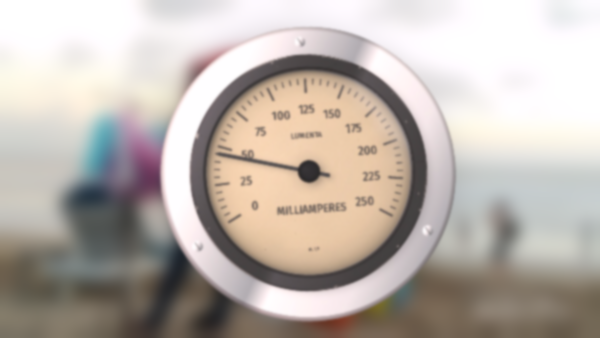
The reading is 45 mA
